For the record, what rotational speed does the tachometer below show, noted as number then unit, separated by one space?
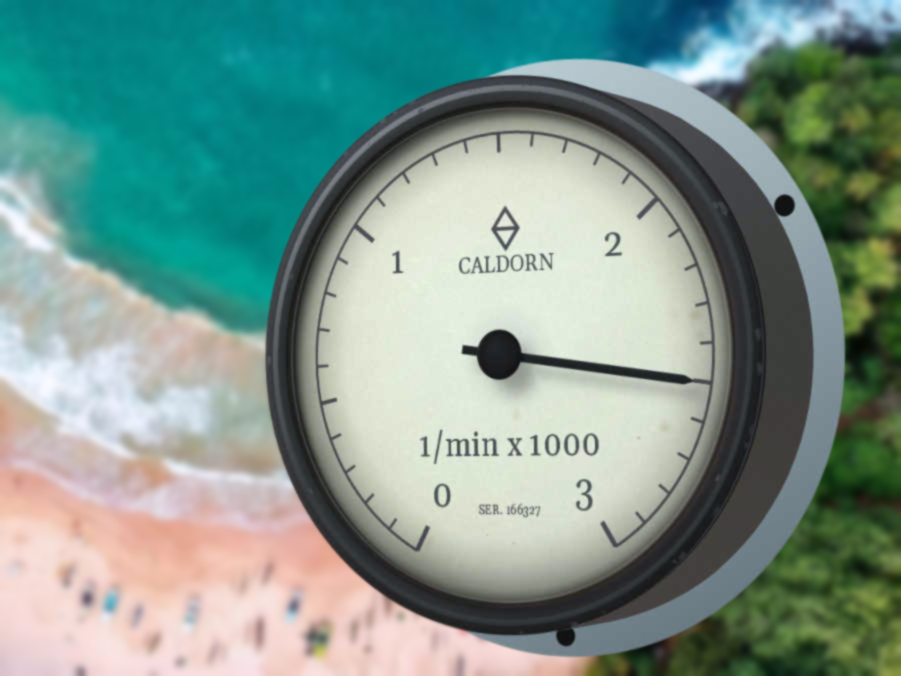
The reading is 2500 rpm
